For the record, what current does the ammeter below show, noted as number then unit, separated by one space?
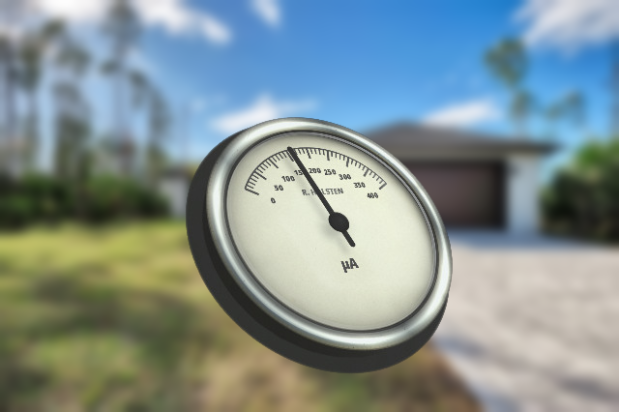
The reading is 150 µA
